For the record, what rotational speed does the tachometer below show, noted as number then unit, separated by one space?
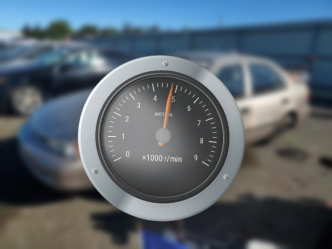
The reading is 4800 rpm
